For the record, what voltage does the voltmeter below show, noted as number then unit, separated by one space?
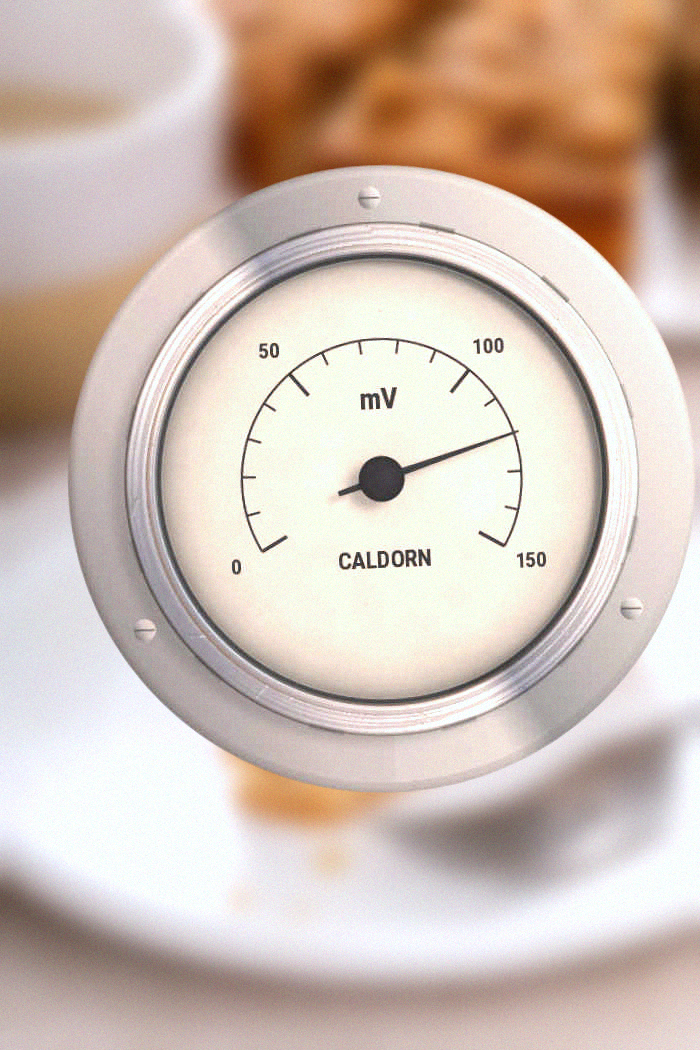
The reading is 120 mV
